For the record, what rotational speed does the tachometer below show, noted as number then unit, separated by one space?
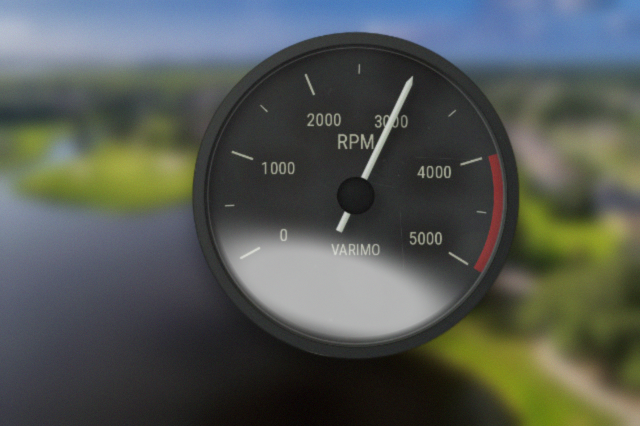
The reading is 3000 rpm
